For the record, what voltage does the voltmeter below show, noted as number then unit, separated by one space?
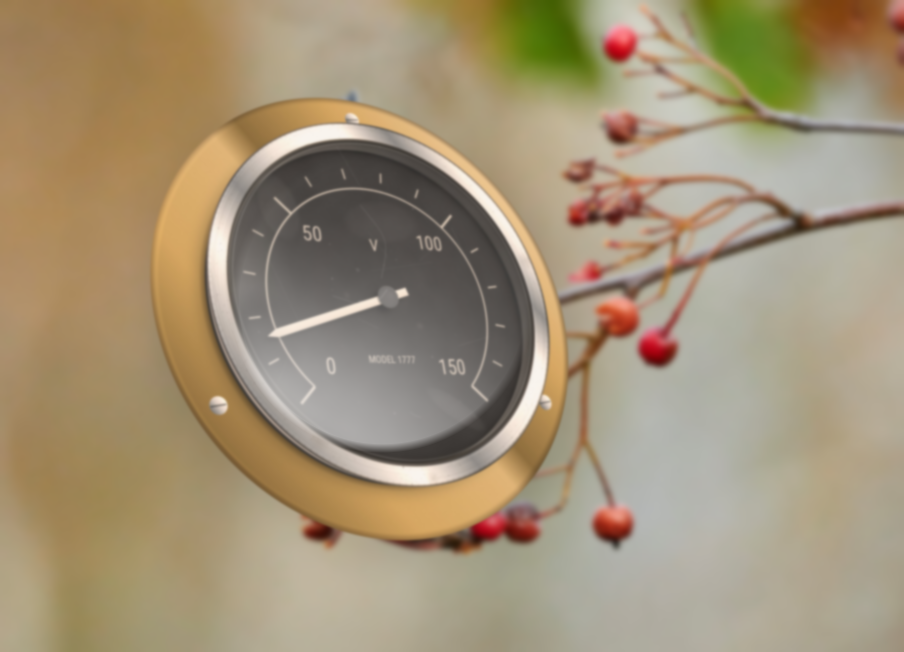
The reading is 15 V
